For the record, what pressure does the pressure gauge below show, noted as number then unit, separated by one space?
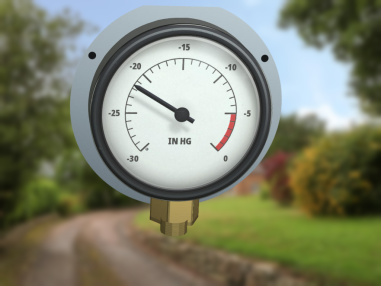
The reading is -21.5 inHg
